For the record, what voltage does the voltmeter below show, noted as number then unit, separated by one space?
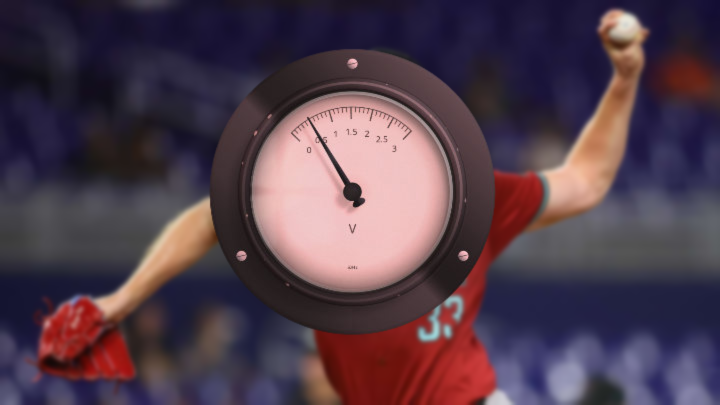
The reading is 0.5 V
